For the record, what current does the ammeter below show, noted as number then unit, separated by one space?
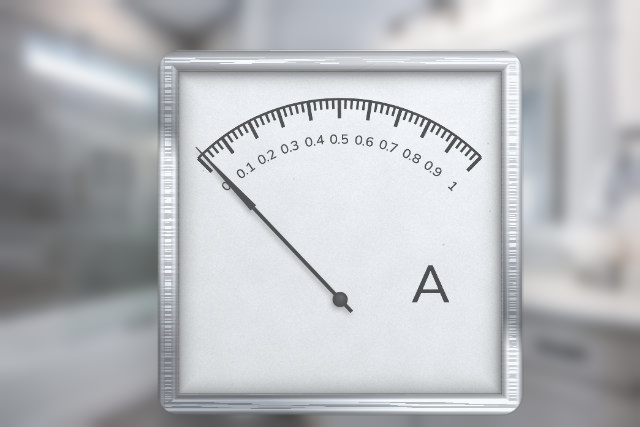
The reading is 0.02 A
